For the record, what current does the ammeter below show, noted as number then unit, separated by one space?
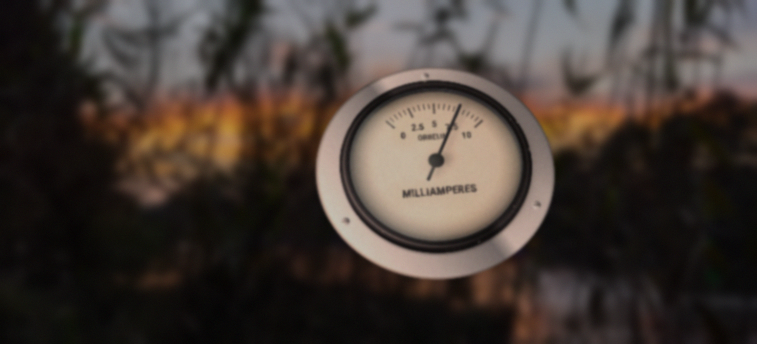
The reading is 7.5 mA
